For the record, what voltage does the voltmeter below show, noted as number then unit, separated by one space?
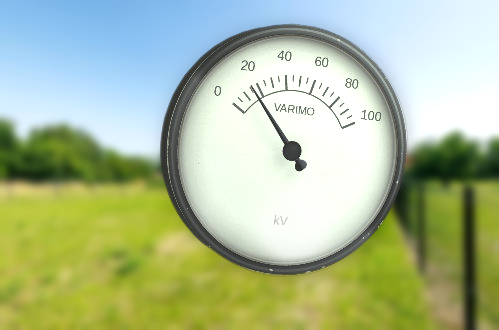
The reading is 15 kV
